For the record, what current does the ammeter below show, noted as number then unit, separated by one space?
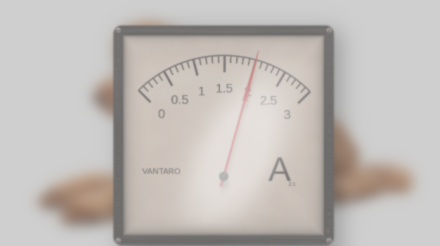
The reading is 2 A
